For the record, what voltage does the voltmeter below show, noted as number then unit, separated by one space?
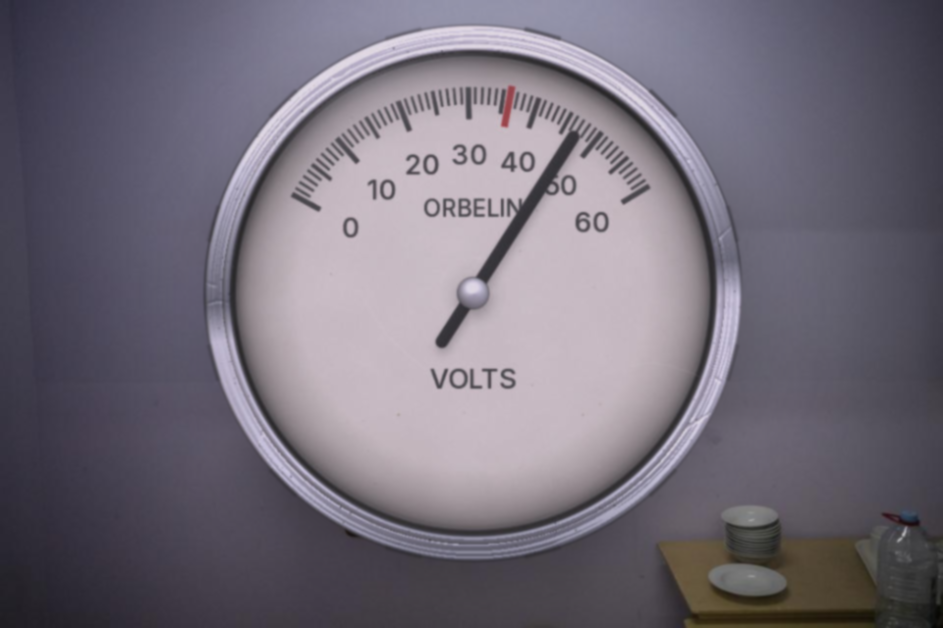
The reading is 47 V
